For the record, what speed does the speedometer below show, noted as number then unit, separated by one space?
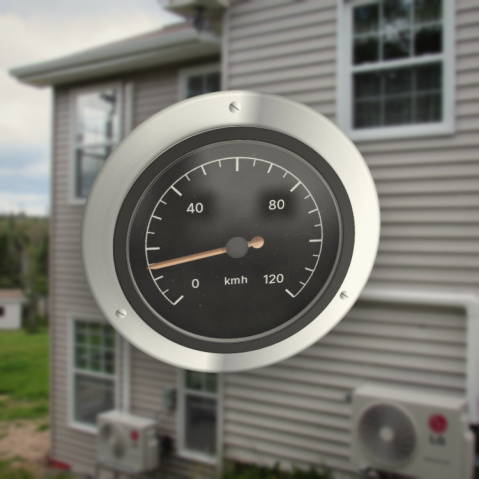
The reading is 15 km/h
